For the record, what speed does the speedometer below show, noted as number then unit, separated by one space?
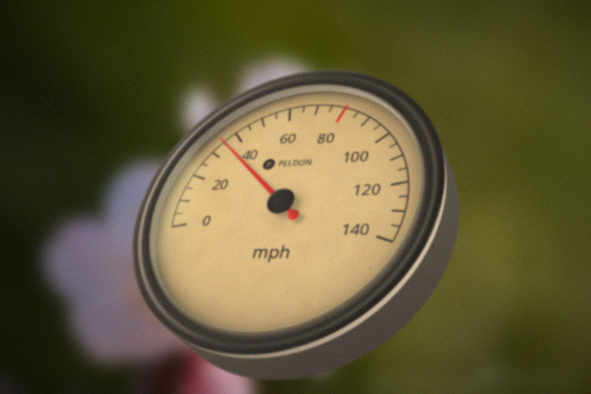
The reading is 35 mph
